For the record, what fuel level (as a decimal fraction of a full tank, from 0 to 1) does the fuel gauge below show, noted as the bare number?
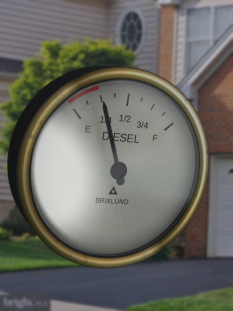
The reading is 0.25
